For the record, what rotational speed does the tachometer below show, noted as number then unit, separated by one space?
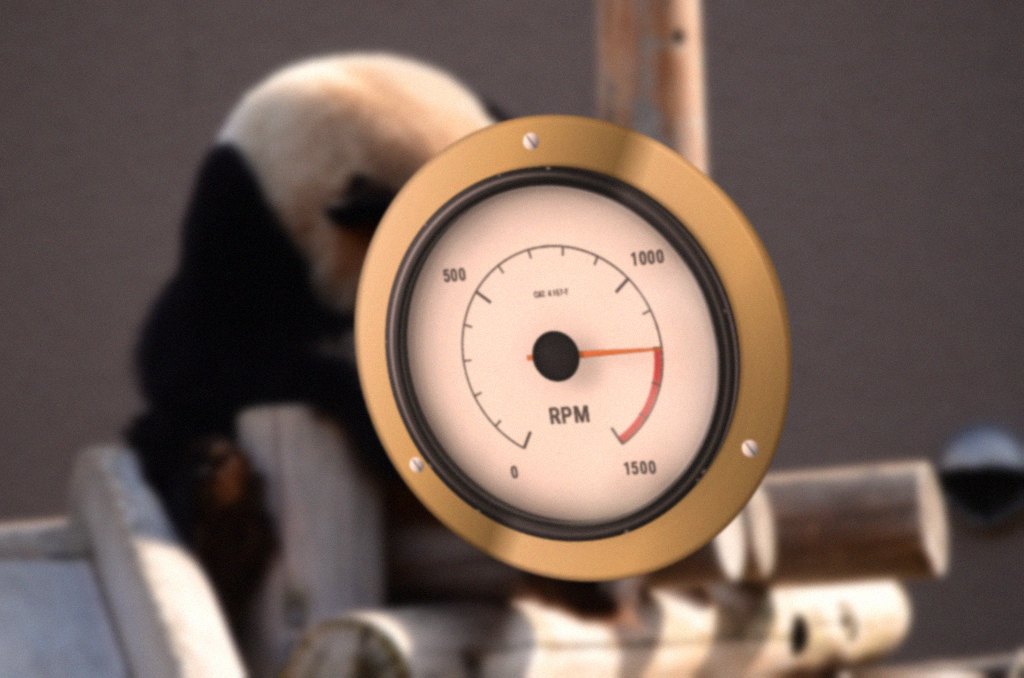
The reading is 1200 rpm
